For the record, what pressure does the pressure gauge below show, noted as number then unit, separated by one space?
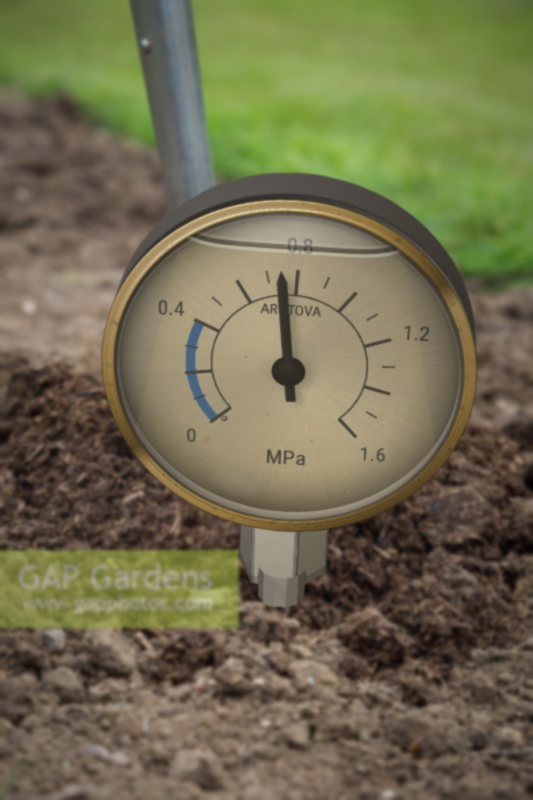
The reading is 0.75 MPa
